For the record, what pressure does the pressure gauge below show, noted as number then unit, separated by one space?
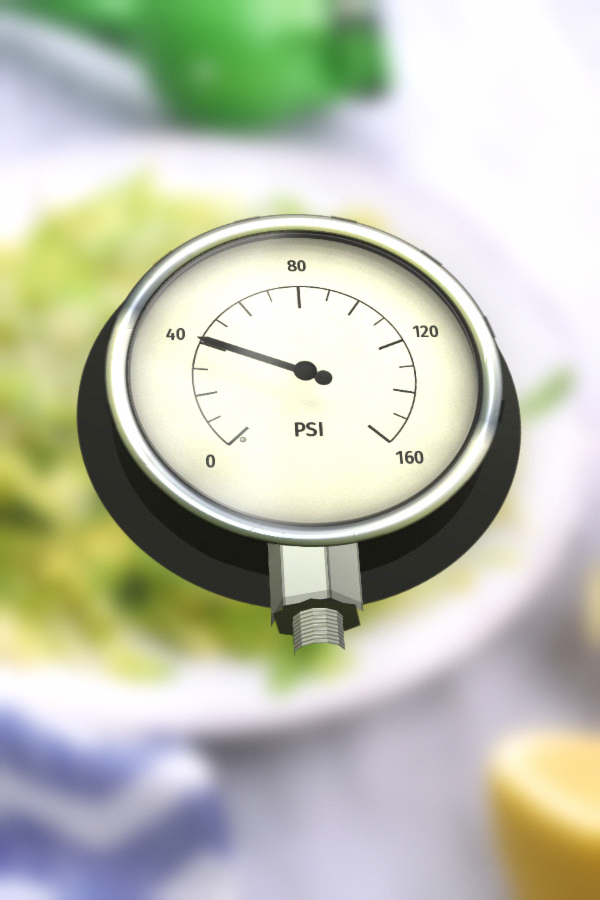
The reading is 40 psi
